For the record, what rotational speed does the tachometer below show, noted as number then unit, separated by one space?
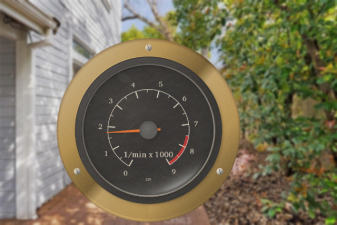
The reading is 1750 rpm
